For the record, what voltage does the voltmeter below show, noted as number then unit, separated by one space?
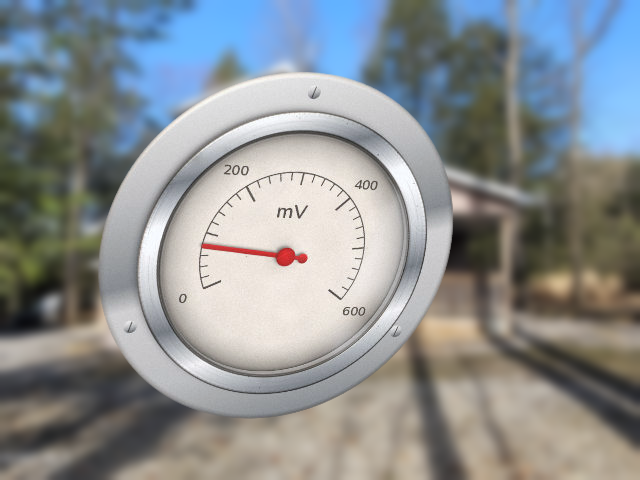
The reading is 80 mV
